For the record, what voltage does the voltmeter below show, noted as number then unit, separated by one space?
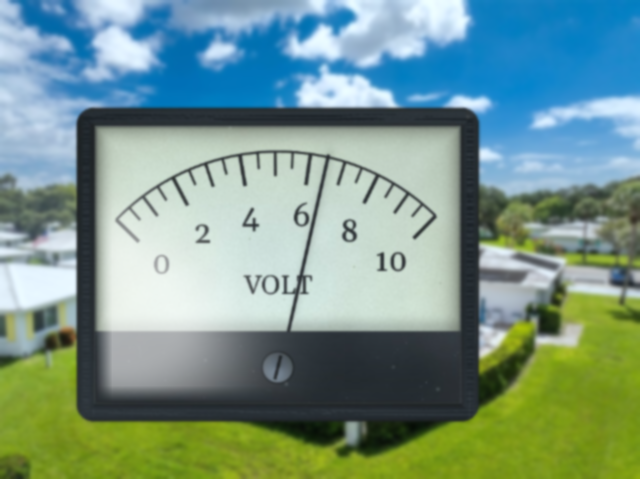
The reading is 6.5 V
